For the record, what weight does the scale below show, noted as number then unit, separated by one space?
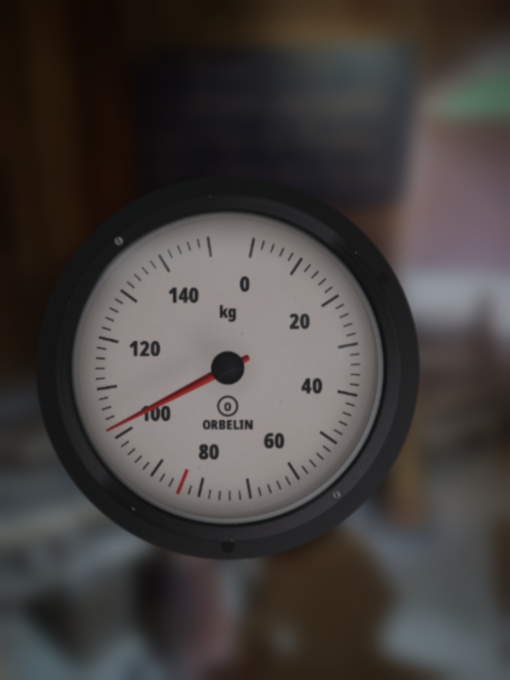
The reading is 102 kg
